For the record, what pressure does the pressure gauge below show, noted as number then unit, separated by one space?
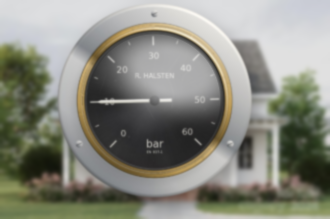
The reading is 10 bar
